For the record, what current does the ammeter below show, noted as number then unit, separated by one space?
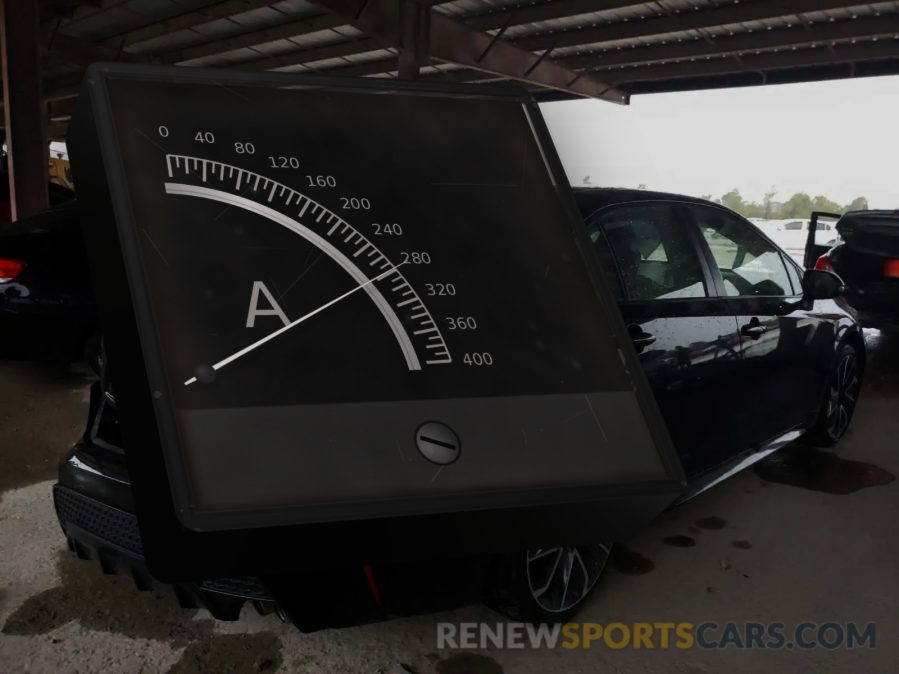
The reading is 280 A
